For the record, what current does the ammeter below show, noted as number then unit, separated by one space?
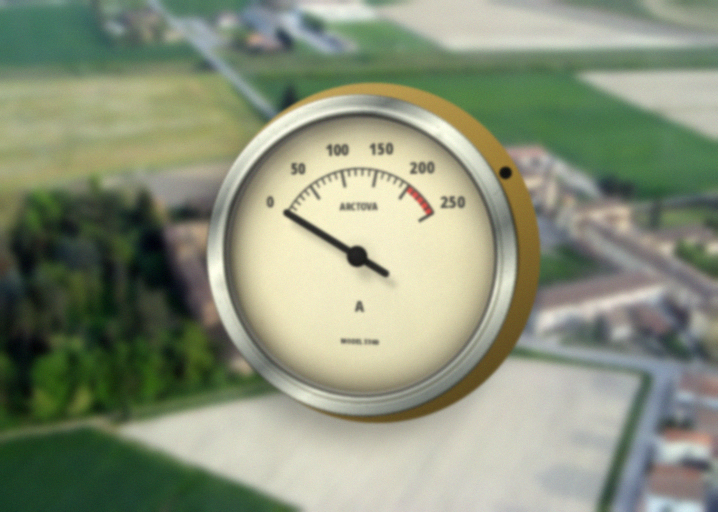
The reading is 0 A
